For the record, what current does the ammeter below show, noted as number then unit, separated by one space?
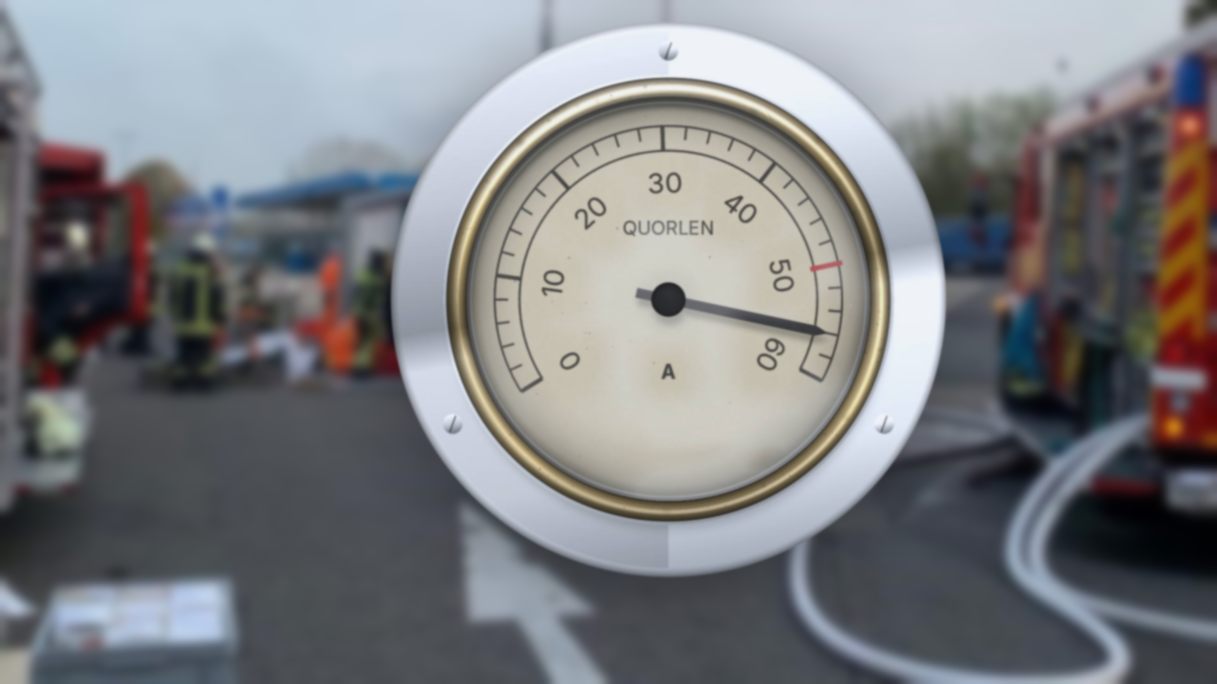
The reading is 56 A
